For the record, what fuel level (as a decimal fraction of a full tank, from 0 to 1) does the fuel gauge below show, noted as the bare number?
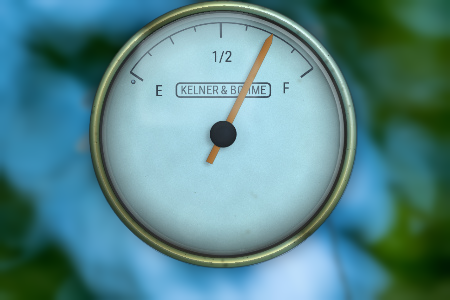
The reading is 0.75
